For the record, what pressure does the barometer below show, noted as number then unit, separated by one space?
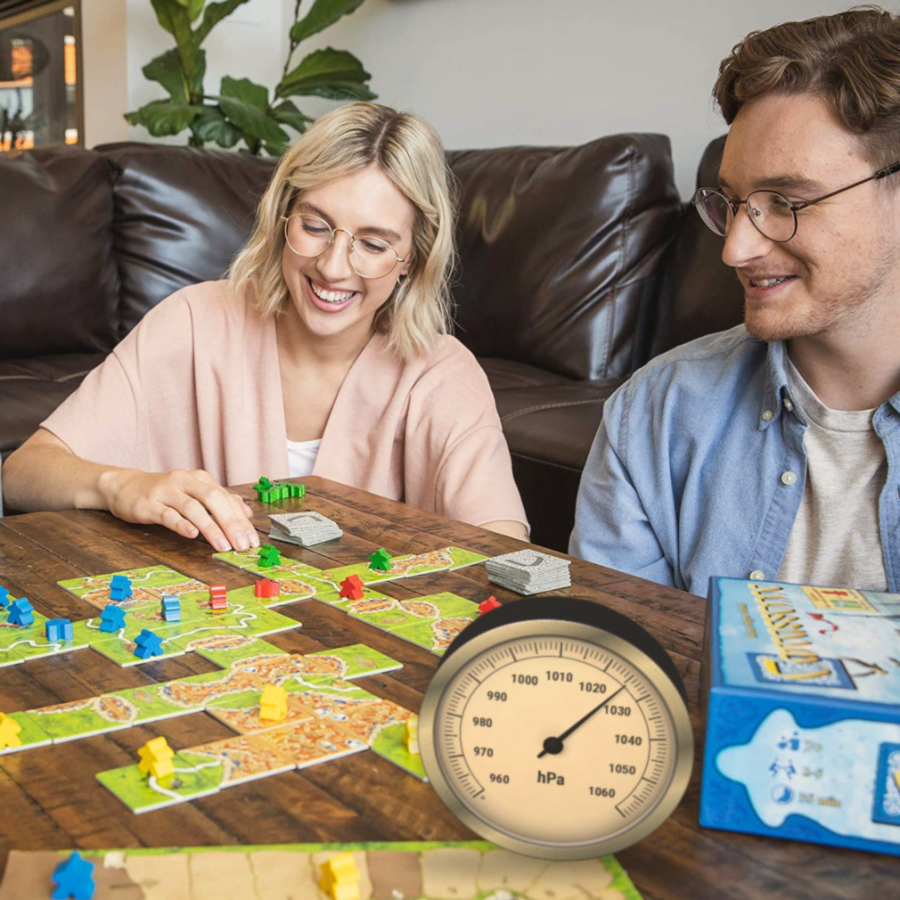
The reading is 1025 hPa
